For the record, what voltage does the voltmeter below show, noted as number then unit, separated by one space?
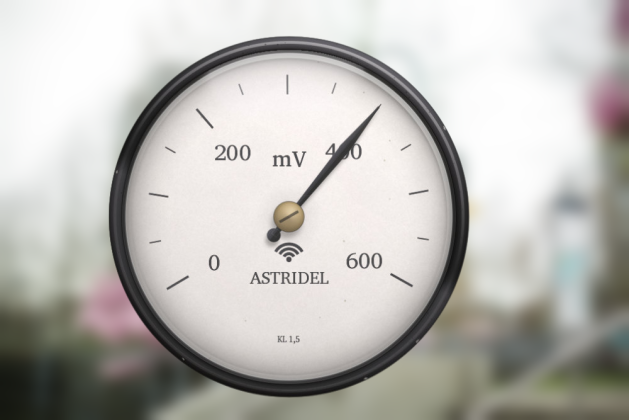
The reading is 400 mV
